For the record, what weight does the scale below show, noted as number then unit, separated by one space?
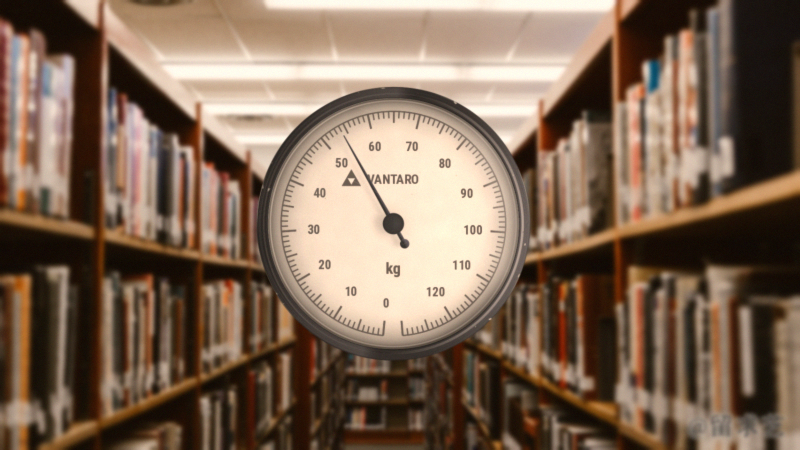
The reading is 54 kg
